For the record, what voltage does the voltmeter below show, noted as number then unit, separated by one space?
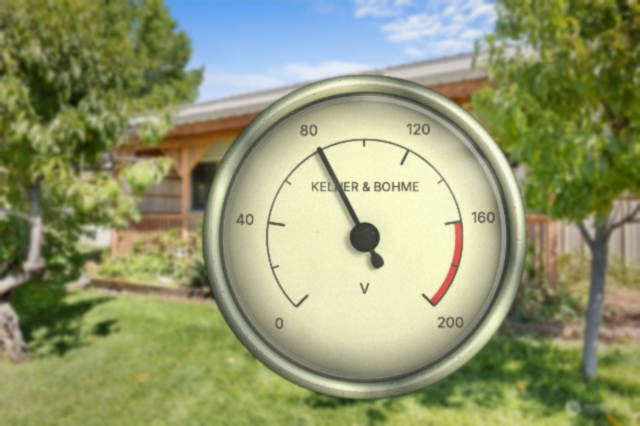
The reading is 80 V
